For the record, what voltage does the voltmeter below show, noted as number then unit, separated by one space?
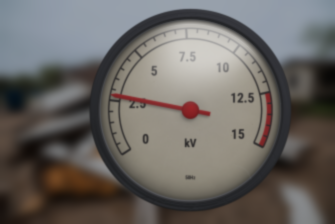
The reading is 2.75 kV
